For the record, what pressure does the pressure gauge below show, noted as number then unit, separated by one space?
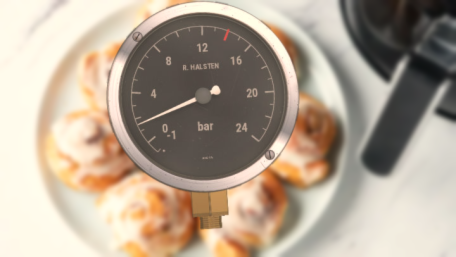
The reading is 1.5 bar
